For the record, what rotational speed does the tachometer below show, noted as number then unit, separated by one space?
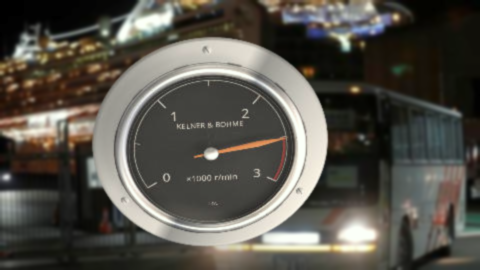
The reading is 2500 rpm
